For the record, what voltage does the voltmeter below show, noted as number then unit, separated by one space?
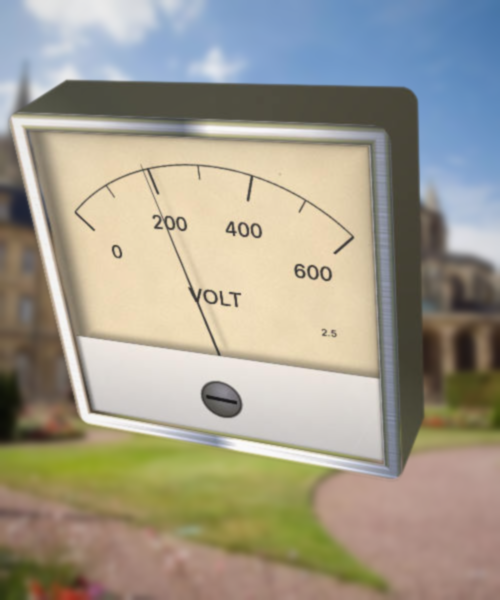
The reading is 200 V
